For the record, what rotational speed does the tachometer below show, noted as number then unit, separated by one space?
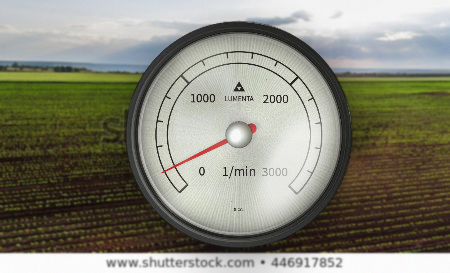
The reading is 200 rpm
